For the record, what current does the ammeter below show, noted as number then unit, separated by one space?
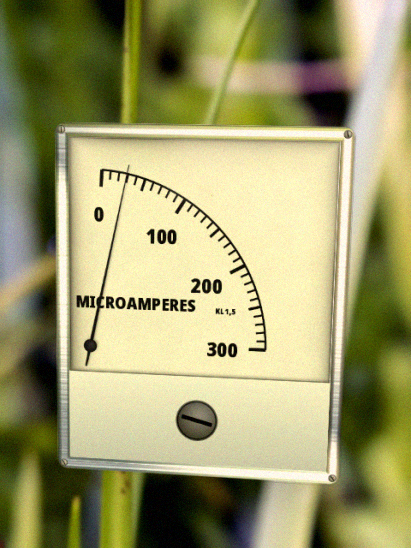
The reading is 30 µA
